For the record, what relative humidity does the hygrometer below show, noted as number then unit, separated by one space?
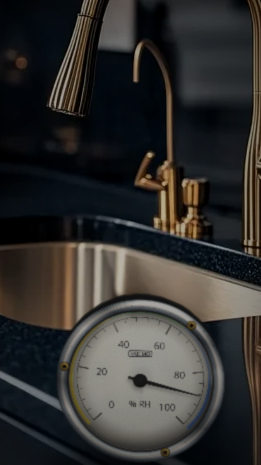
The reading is 88 %
